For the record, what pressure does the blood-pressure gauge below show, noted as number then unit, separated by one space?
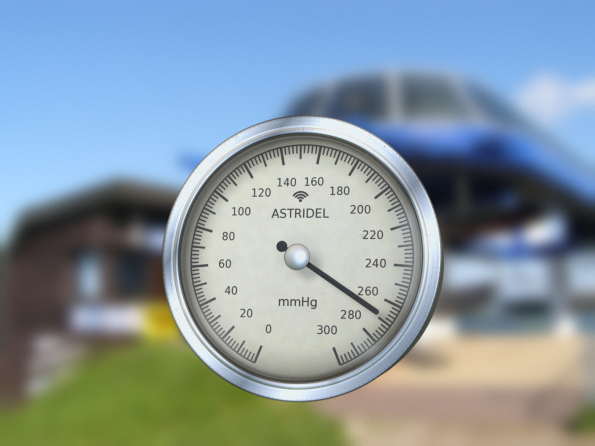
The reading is 268 mmHg
